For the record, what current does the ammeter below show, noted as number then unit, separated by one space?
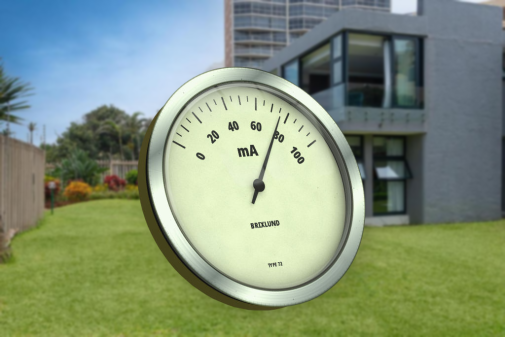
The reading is 75 mA
